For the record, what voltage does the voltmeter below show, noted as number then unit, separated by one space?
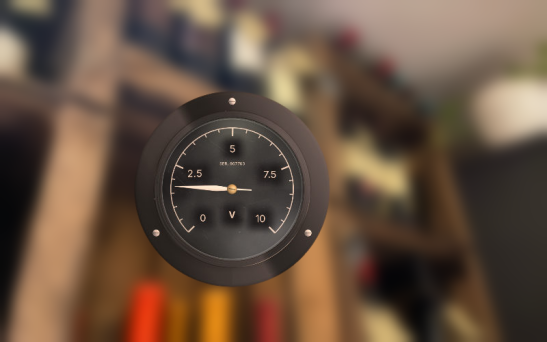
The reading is 1.75 V
